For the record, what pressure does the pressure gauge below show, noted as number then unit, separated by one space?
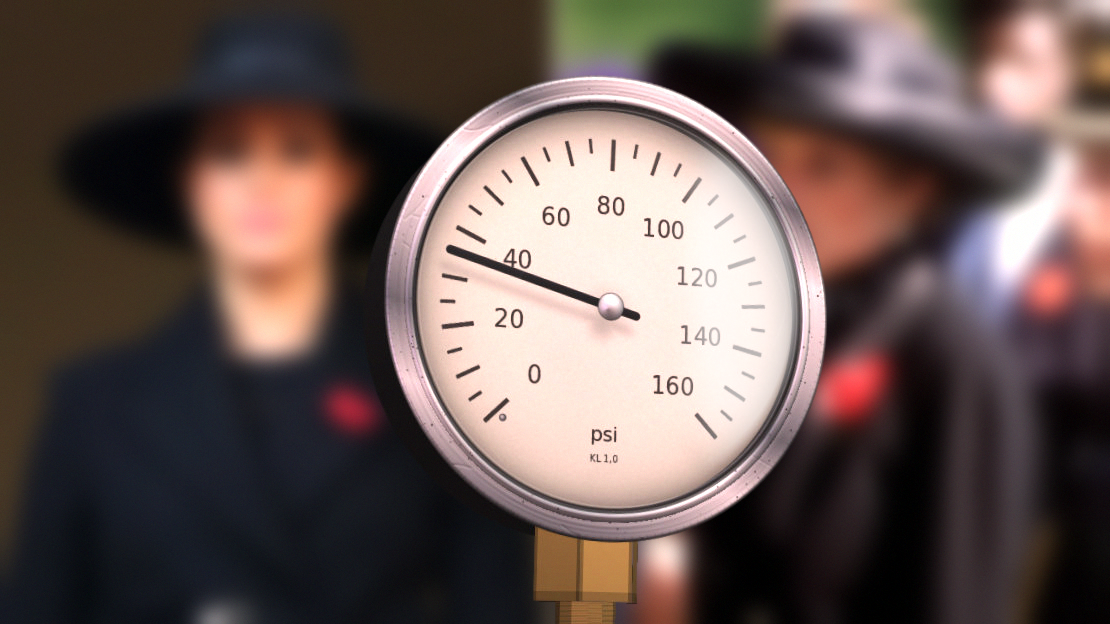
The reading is 35 psi
